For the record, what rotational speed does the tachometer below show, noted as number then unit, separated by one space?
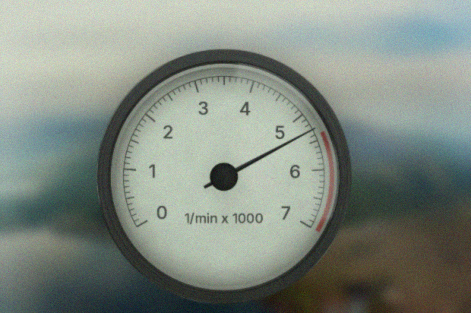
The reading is 5300 rpm
